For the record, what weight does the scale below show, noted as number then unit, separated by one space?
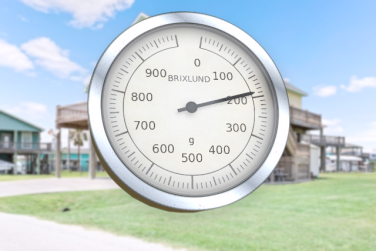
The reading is 190 g
